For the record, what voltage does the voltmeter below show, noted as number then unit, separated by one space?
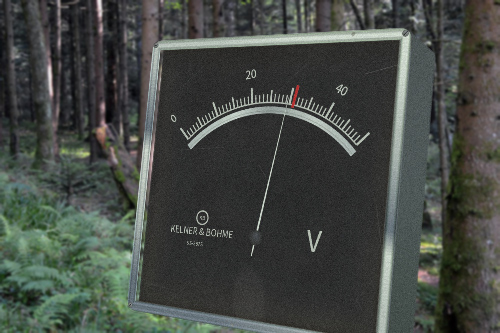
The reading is 30 V
